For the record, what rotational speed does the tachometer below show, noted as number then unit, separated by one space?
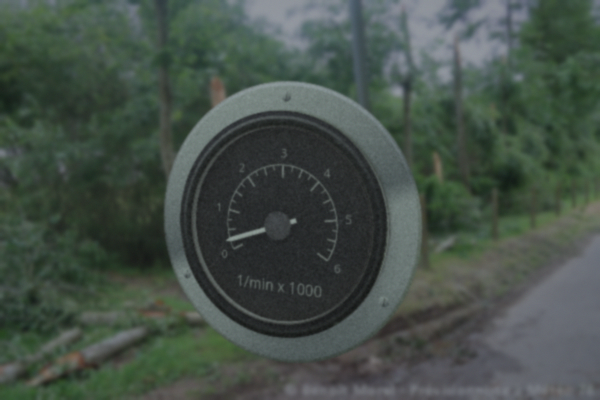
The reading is 250 rpm
